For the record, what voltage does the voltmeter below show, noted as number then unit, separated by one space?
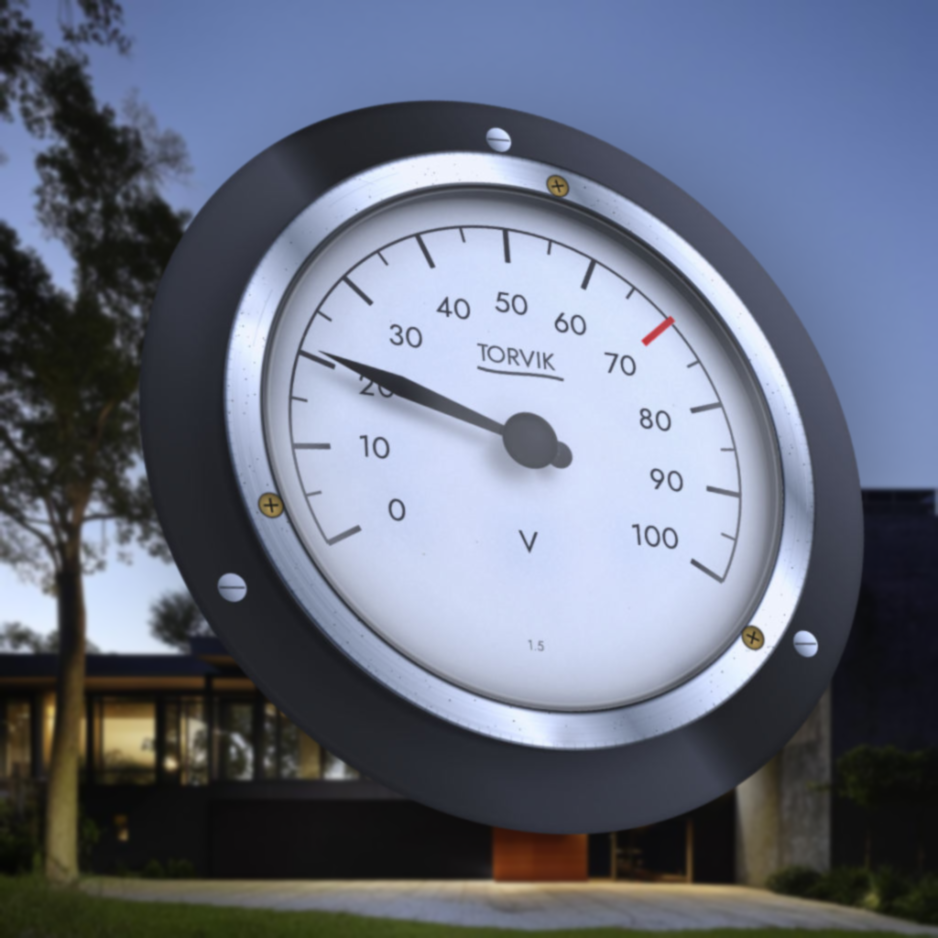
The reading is 20 V
